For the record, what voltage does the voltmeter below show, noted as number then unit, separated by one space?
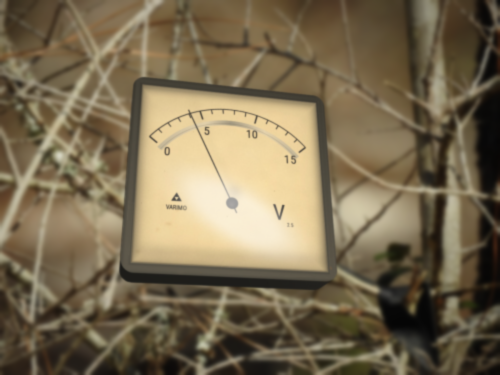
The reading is 4 V
